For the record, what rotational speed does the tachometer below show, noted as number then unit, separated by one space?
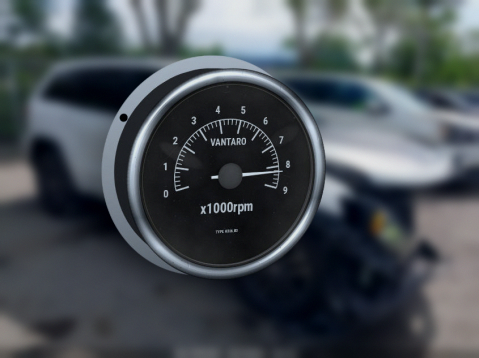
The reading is 8200 rpm
